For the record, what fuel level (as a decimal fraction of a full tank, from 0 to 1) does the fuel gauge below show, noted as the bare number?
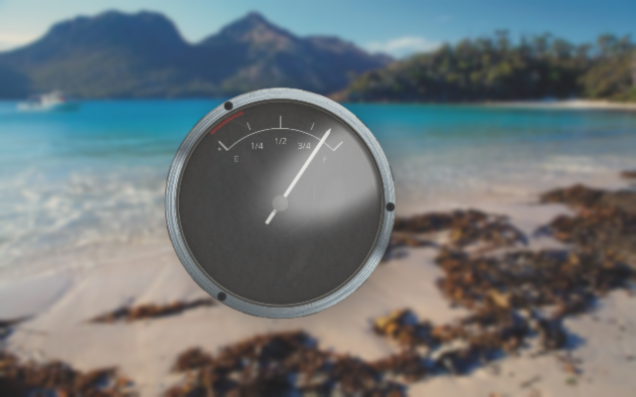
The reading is 0.875
